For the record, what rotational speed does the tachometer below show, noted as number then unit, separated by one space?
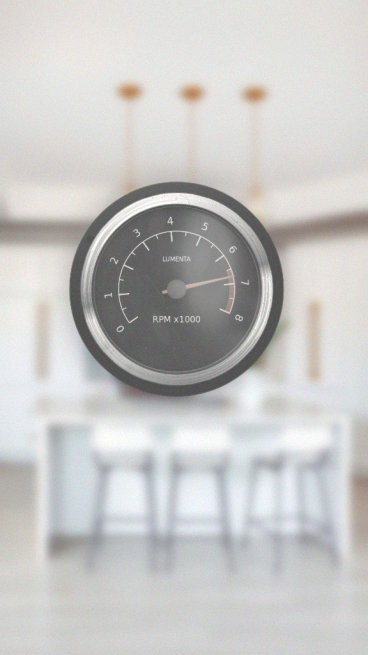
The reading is 6750 rpm
